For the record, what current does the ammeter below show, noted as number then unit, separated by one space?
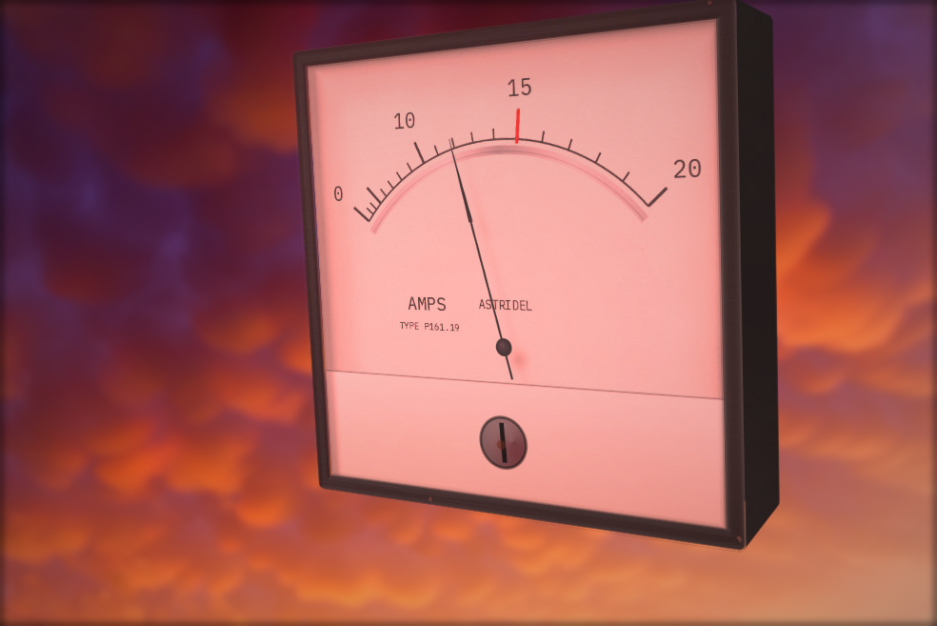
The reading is 12 A
